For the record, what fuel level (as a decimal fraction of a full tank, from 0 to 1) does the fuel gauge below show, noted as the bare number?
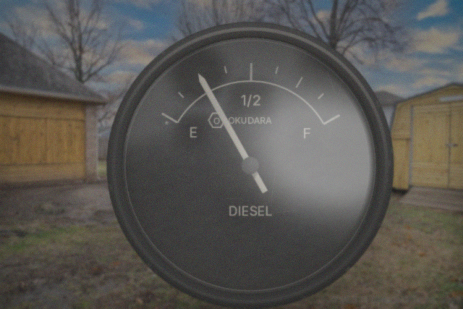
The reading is 0.25
